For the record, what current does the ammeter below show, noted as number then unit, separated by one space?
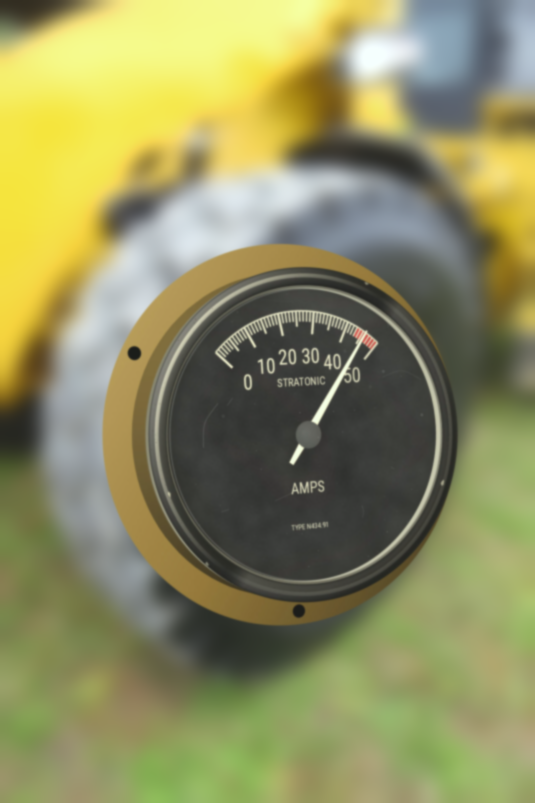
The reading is 45 A
